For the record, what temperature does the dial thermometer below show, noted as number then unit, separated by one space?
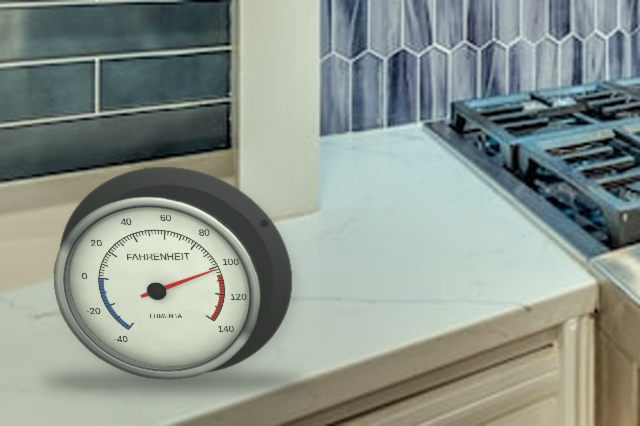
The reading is 100 °F
